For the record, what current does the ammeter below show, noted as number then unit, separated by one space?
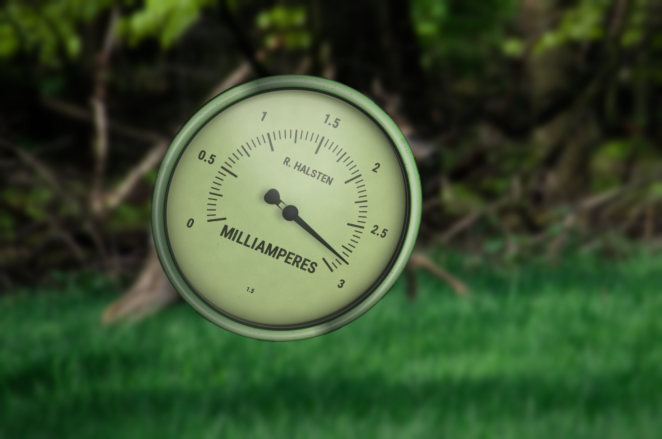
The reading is 2.85 mA
